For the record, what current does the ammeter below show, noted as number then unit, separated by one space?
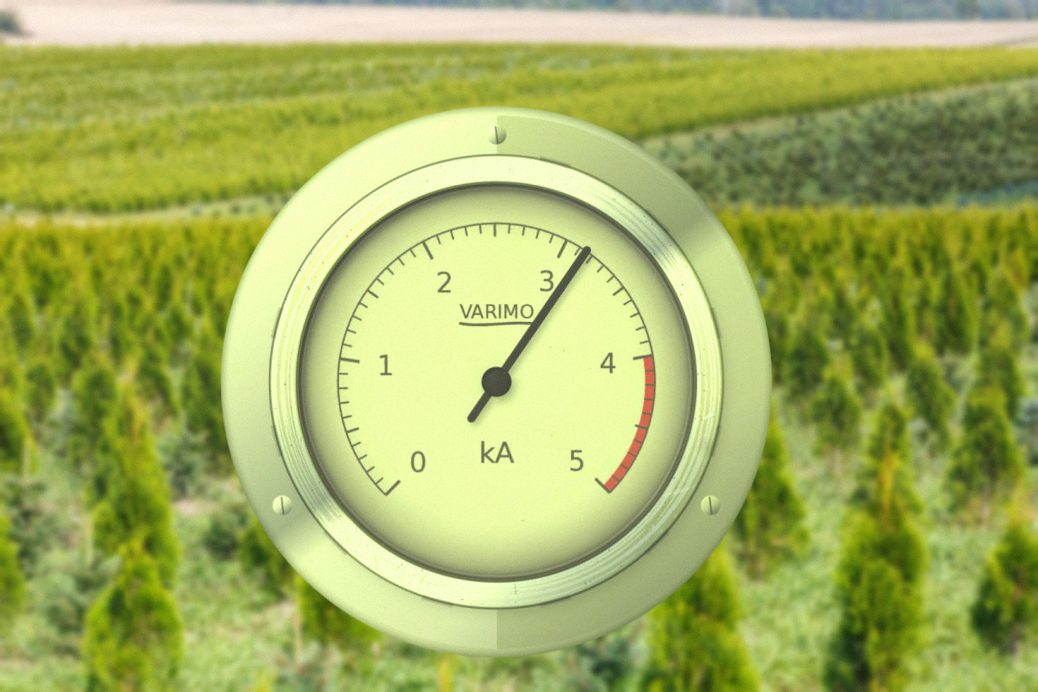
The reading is 3.15 kA
